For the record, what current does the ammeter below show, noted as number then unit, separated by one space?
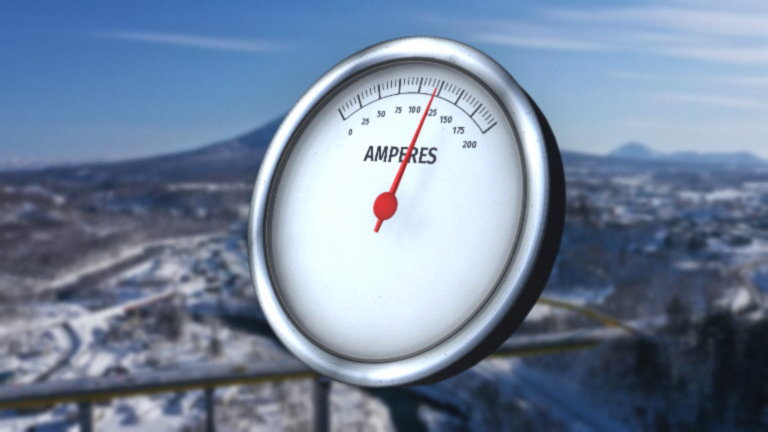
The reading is 125 A
